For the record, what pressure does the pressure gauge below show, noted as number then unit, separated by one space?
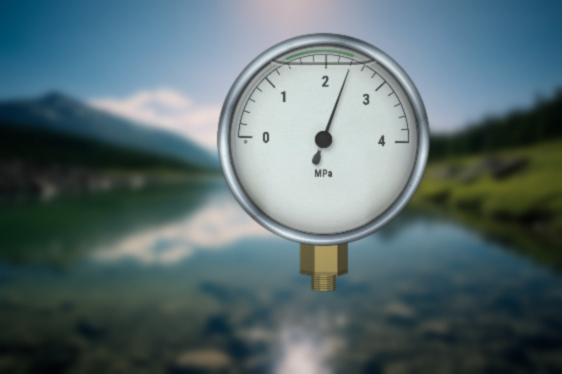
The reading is 2.4 MPa
